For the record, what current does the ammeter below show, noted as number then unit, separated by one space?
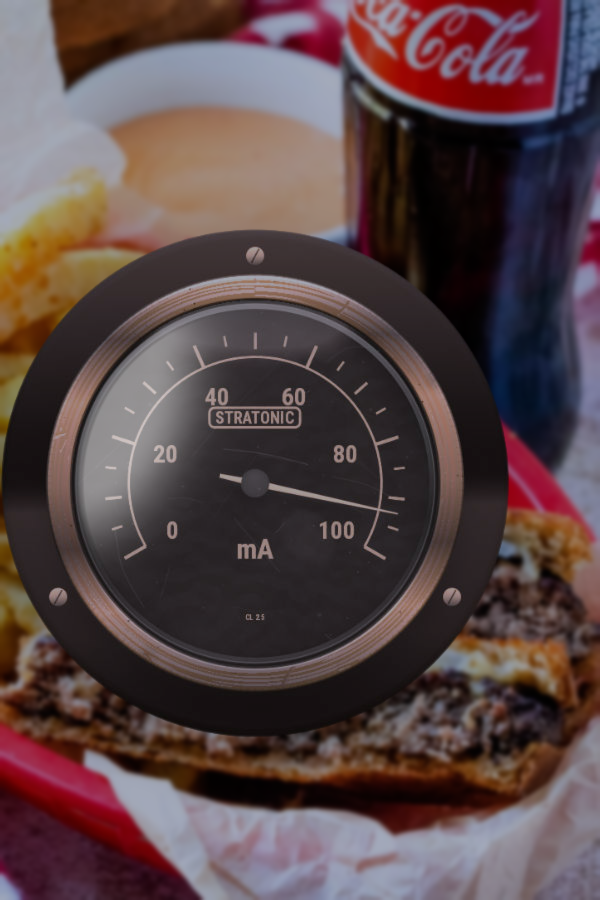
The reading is 92.5 mA
